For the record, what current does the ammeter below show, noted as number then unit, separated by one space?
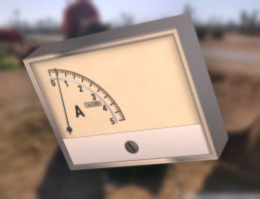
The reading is 0.5 A
